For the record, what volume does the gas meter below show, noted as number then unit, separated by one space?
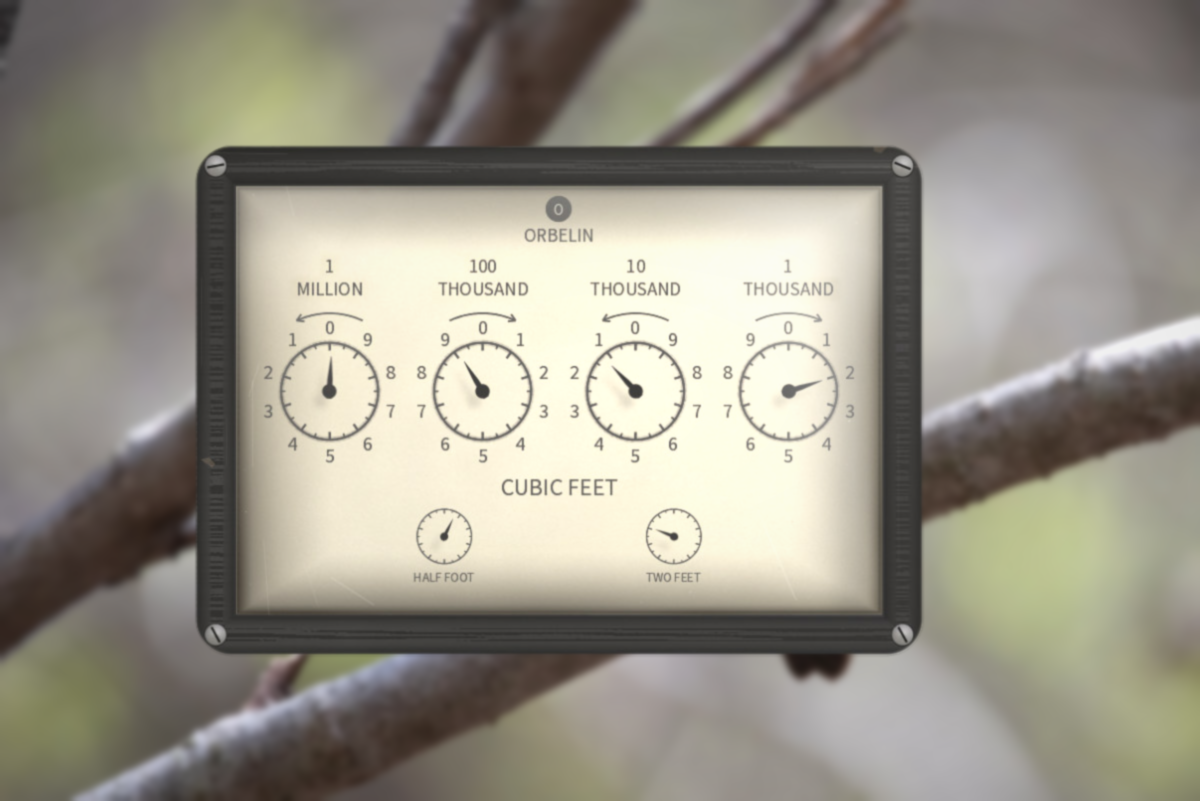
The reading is 991200 ft³
